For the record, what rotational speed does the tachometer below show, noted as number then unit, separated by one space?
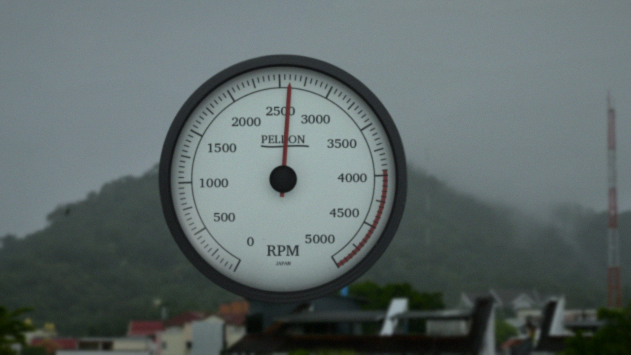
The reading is 2600 rpm
